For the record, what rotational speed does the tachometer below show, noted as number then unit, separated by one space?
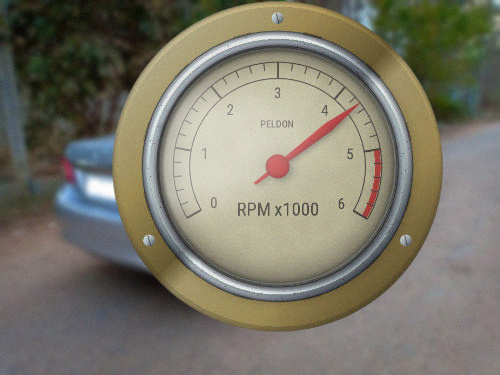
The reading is 4300 rpm
